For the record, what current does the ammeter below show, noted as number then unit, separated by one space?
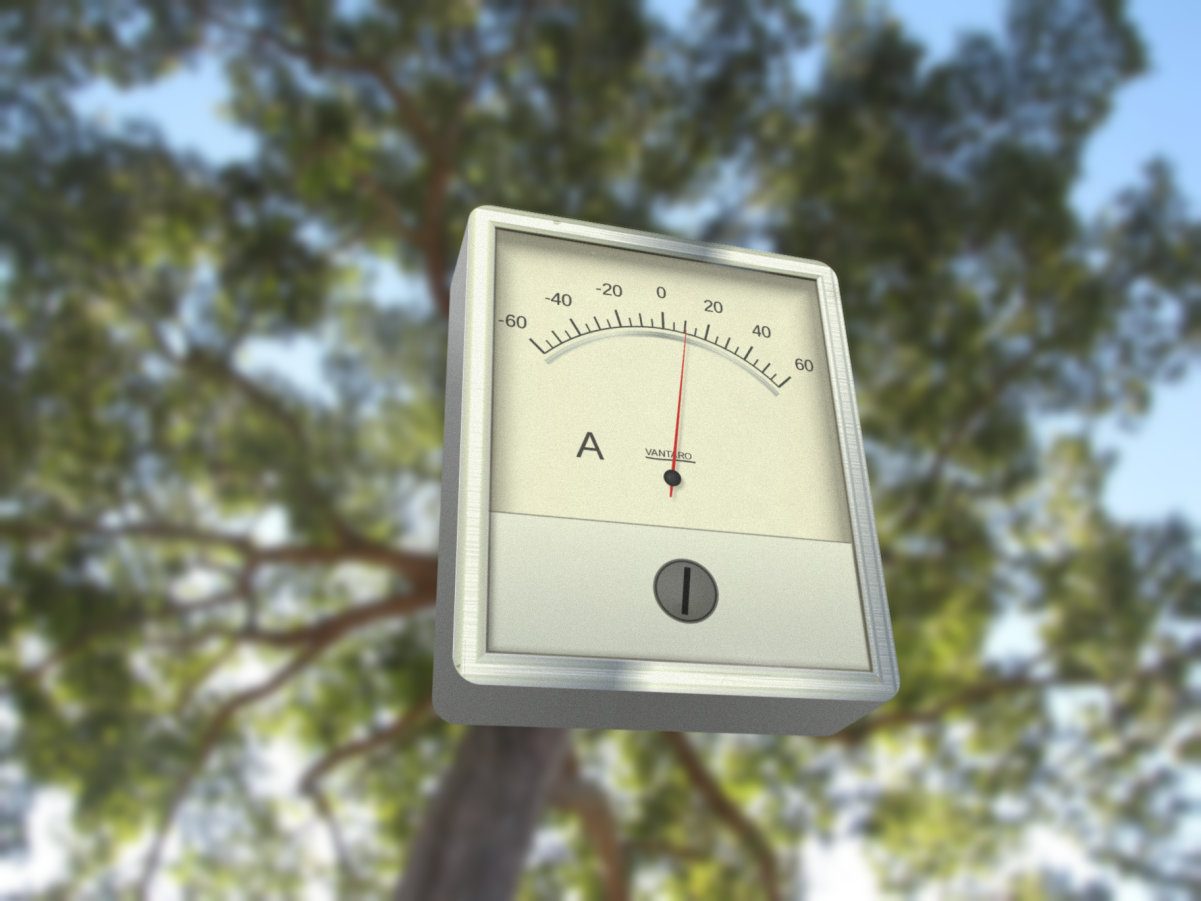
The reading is 10 A
